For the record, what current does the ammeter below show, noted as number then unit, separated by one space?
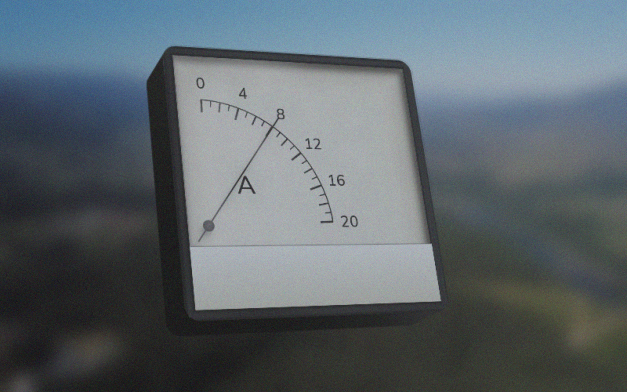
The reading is 8 A
